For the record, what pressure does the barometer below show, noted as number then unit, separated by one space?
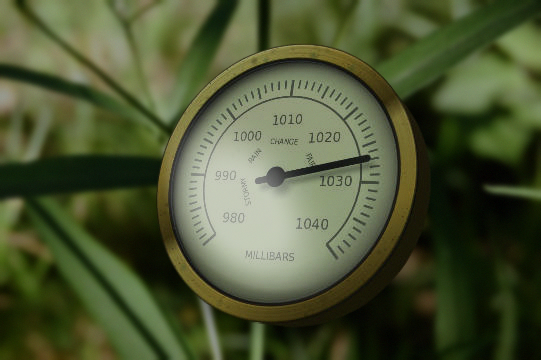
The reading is 1027 mbar
